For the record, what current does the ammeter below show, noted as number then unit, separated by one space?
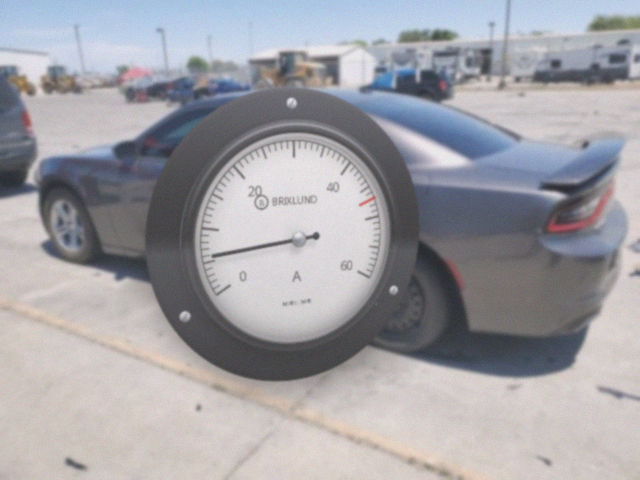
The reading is 6 A
